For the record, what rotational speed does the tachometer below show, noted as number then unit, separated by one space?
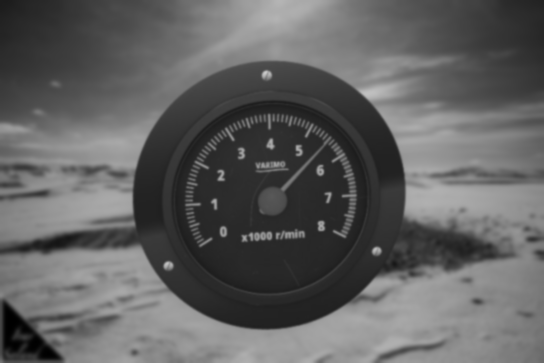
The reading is 5500 rpm
